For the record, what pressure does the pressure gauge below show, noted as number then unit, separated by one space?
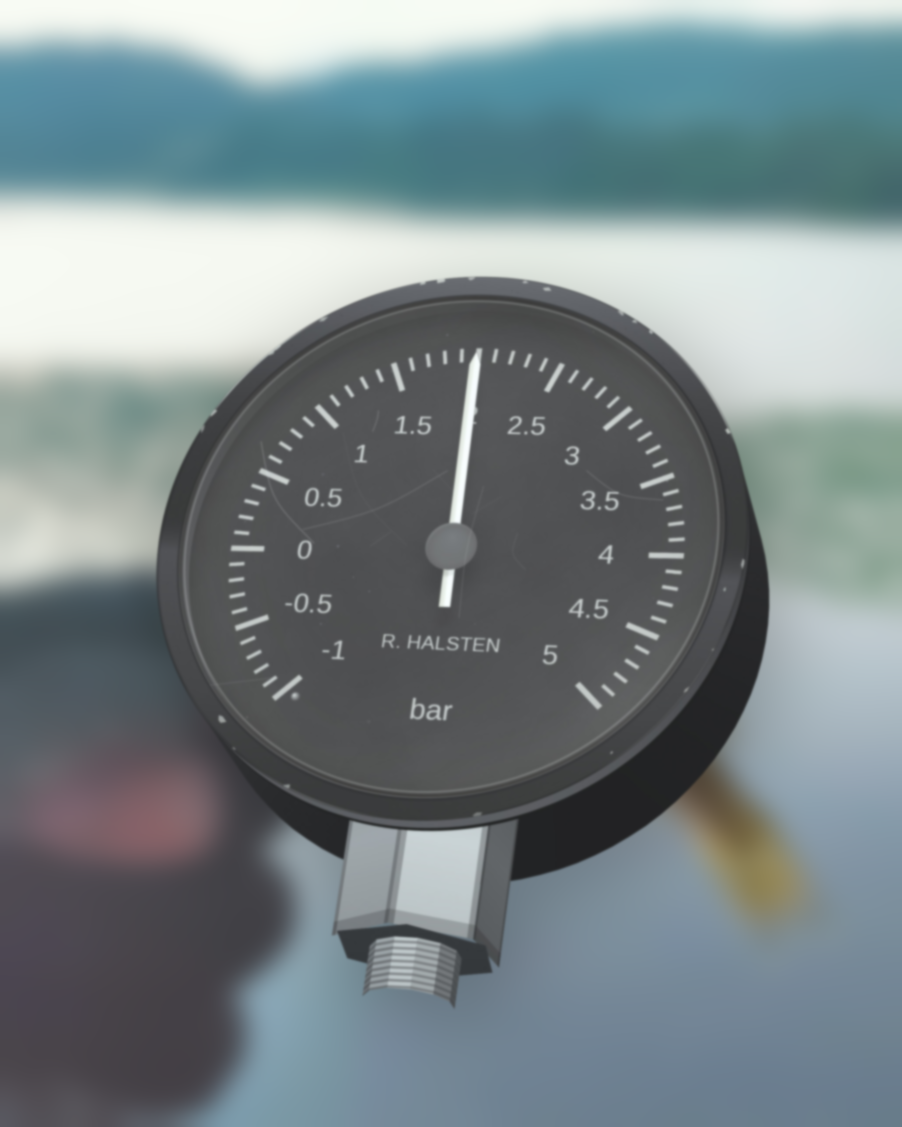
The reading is 2 bar
